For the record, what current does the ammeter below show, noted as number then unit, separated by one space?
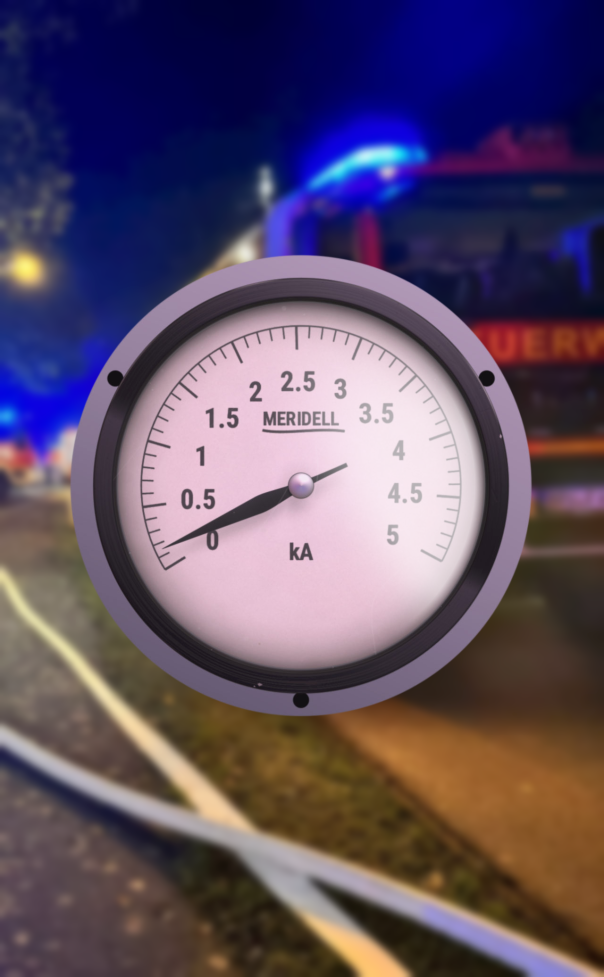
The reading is 0.15 kA
